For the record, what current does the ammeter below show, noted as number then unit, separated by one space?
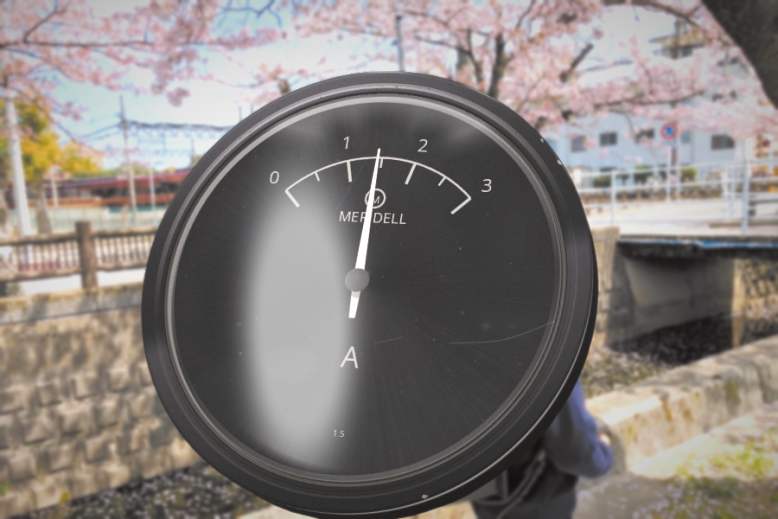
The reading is 1.5 A
